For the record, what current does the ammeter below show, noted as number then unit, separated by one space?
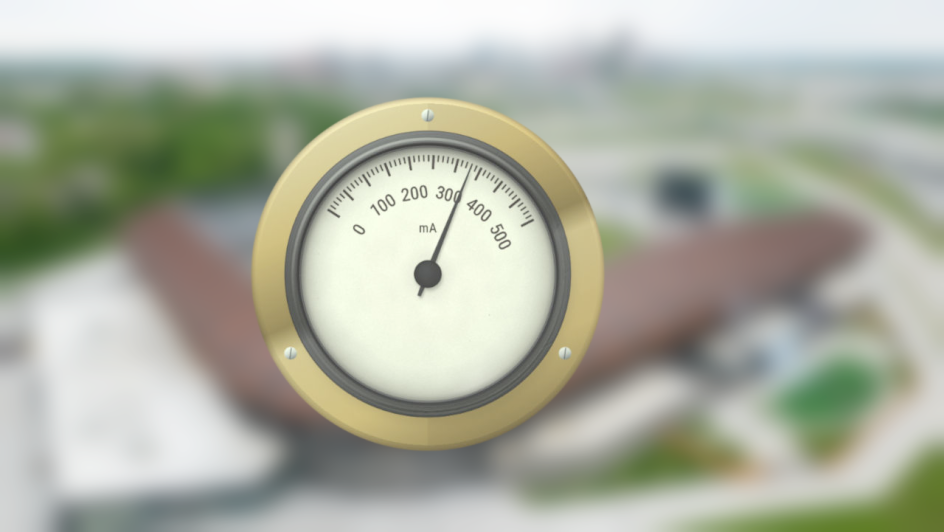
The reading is 330 mA
